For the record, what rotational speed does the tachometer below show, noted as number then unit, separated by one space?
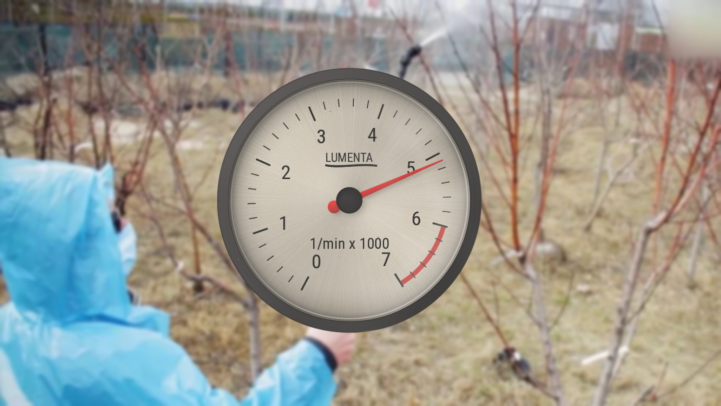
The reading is 5100 rpm
